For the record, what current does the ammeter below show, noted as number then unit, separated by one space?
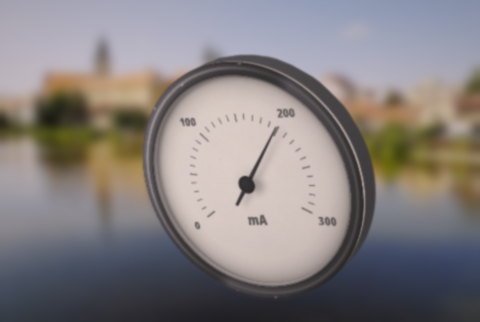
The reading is 200 mA
